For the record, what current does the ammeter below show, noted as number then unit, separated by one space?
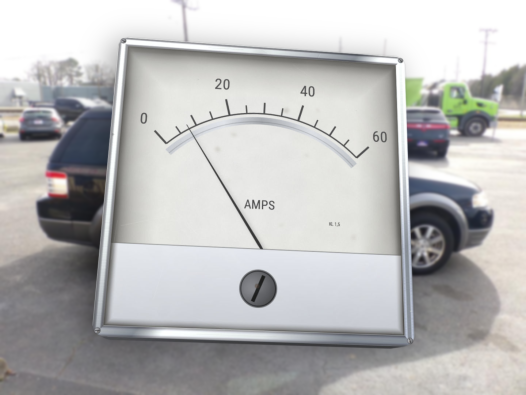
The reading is 7.5 A
